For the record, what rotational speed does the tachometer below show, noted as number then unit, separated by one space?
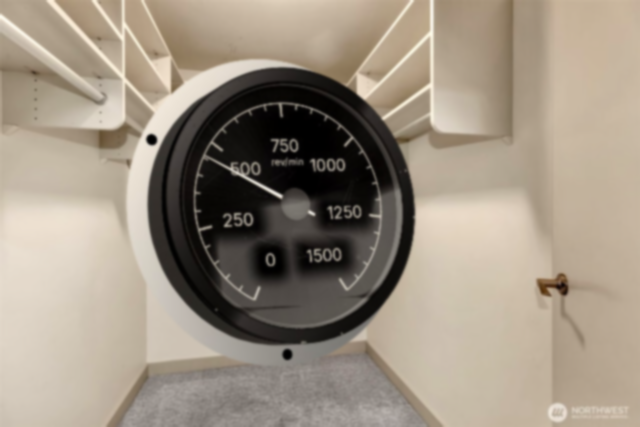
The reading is 450 rpm
